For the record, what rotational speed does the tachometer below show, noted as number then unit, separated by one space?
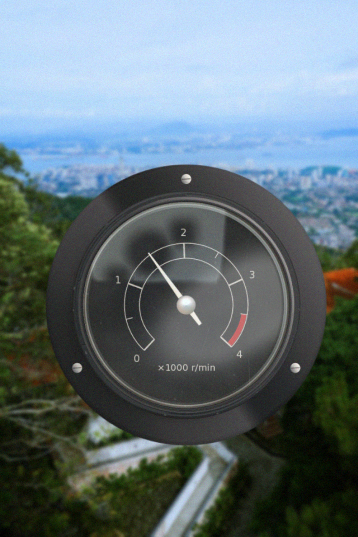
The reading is 1500 rpm
